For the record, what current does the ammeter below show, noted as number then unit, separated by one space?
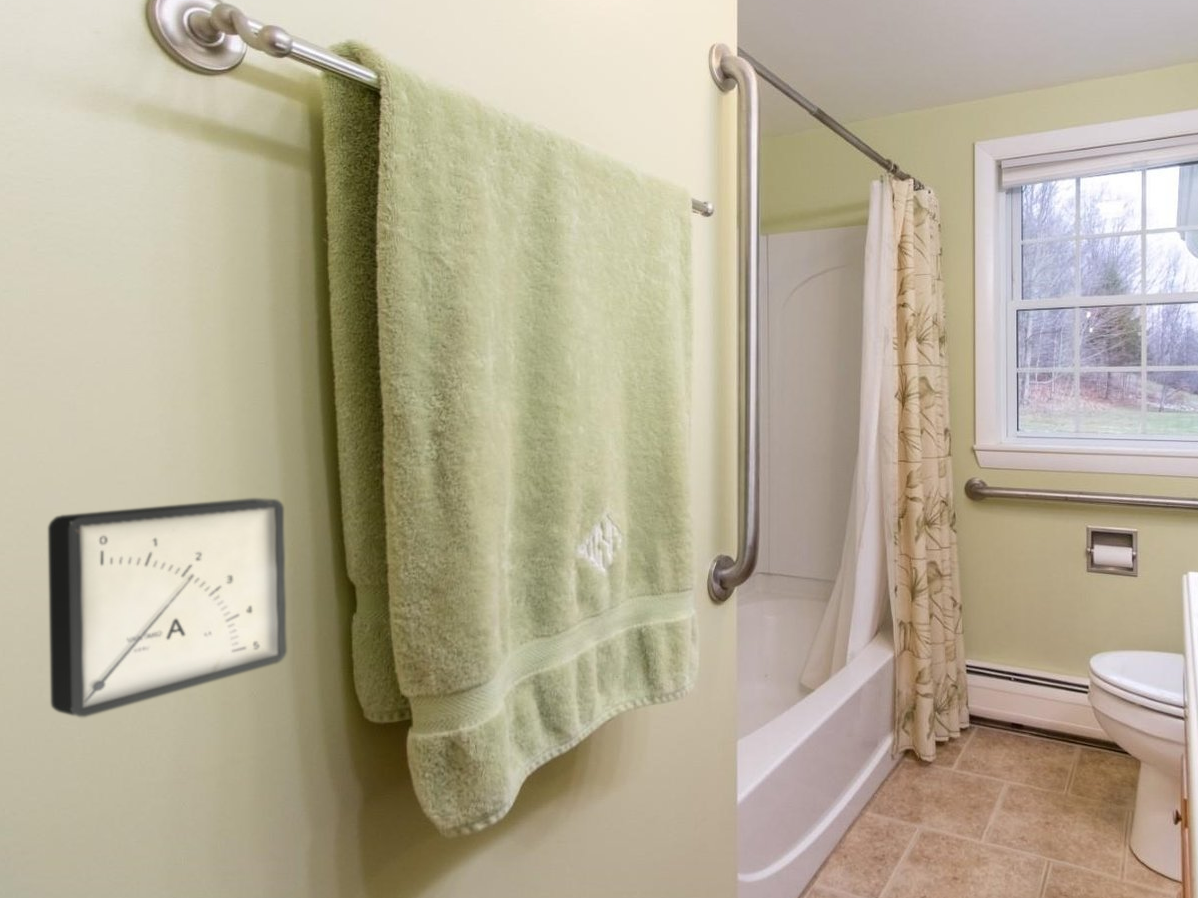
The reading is 2.2 A
